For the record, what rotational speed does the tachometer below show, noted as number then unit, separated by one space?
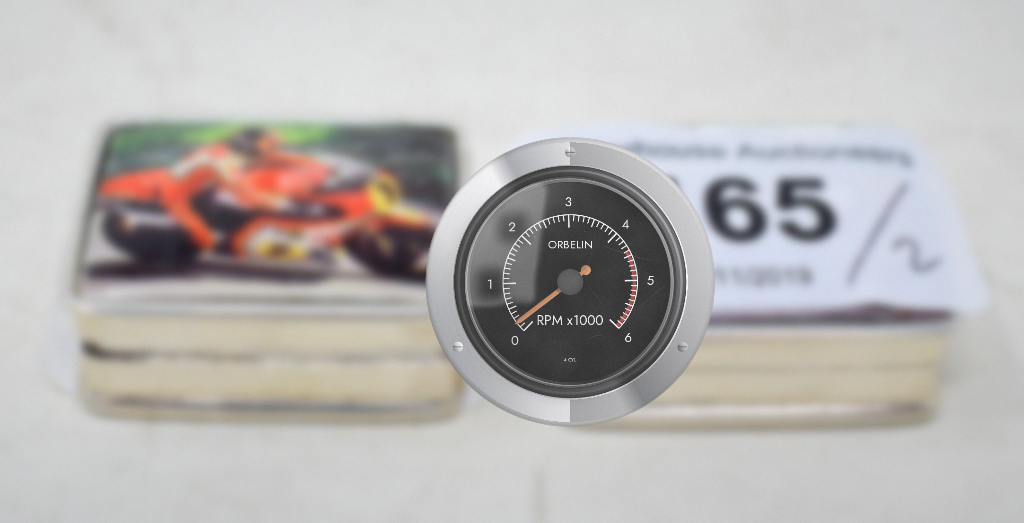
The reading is 200 rpm
